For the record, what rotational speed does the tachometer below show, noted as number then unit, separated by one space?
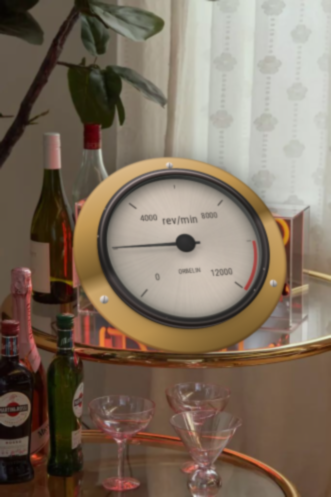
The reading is 2000 rpm
